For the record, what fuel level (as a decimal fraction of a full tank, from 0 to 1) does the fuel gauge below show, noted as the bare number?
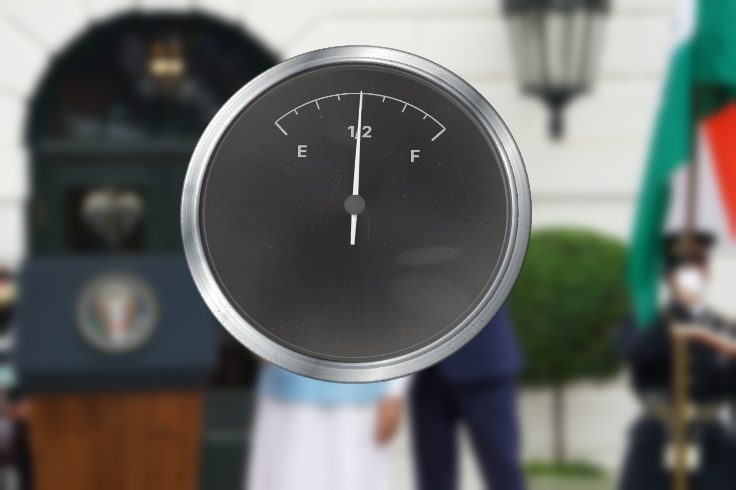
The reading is 0.5
